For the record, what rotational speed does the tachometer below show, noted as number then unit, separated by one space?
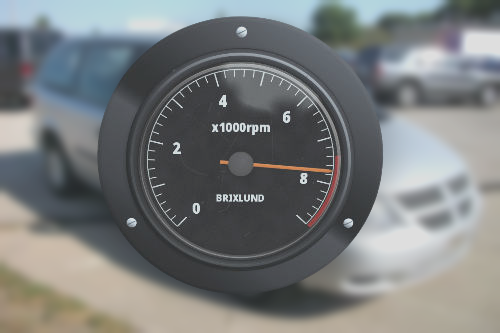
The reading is 7700 rpm
